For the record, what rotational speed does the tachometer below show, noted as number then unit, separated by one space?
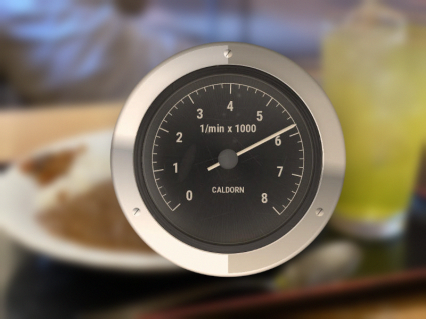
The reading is 5800 rpm
